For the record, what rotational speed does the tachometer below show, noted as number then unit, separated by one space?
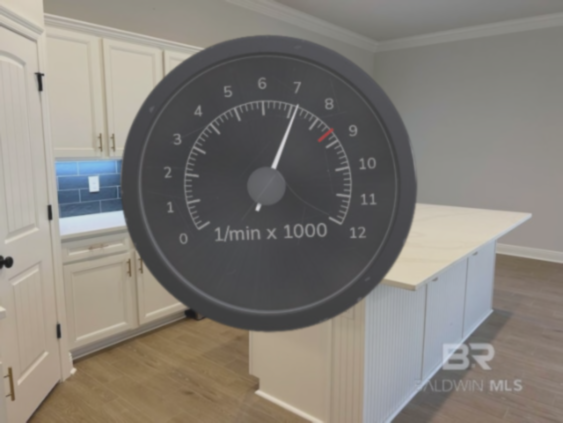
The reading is 7200 rpm
